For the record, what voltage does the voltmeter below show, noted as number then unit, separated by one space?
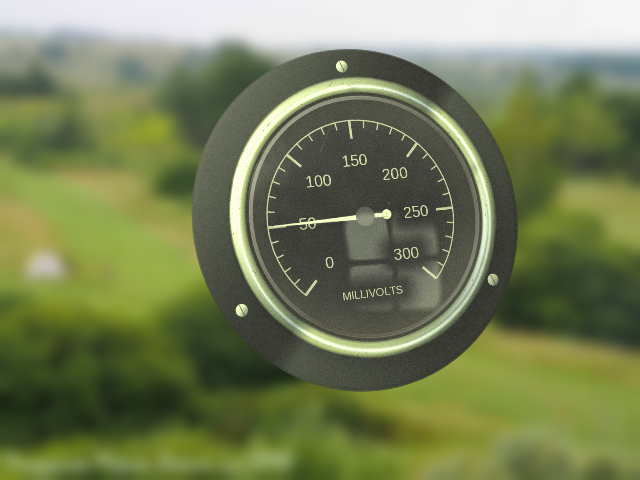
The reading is 50 mV
